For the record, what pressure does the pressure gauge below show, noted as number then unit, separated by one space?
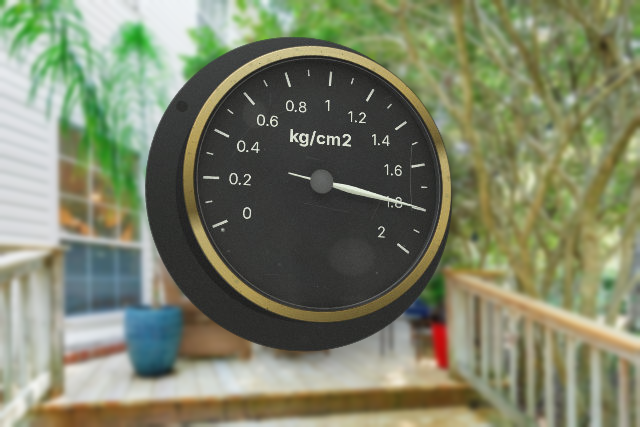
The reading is 1.8 kg/cm²
